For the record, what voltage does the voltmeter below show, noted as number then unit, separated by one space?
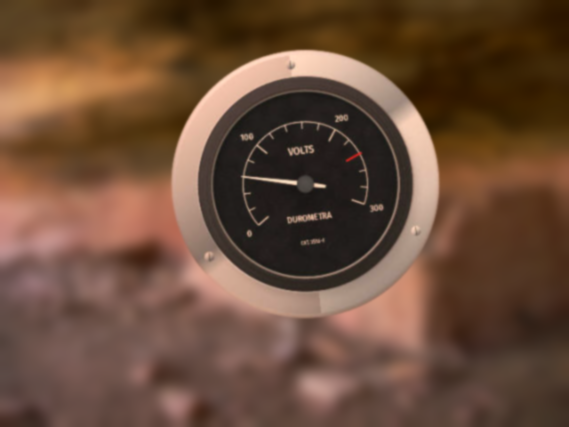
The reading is 60 V
